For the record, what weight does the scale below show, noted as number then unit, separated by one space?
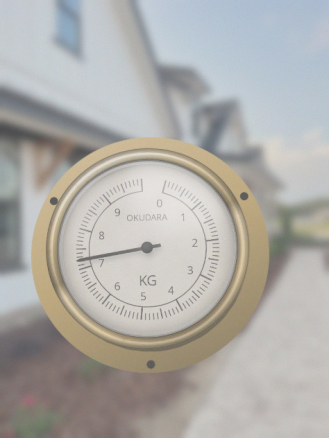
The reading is 7.2 kg
